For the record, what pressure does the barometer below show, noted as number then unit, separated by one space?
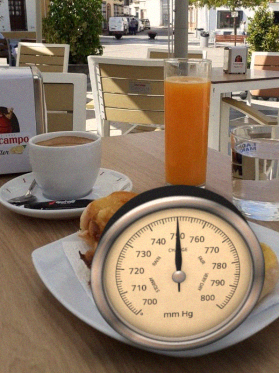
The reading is 750 mmHg
